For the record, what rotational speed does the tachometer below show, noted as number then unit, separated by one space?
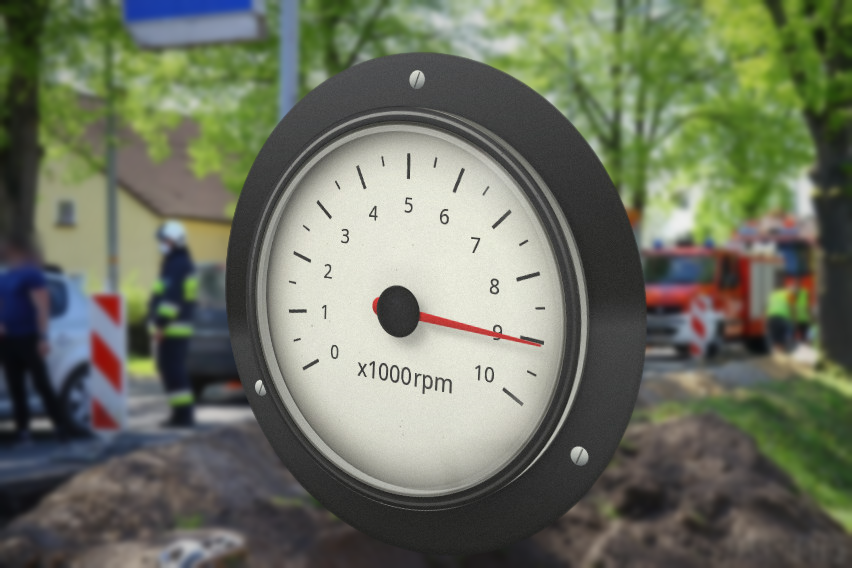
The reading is 9000 rpm
